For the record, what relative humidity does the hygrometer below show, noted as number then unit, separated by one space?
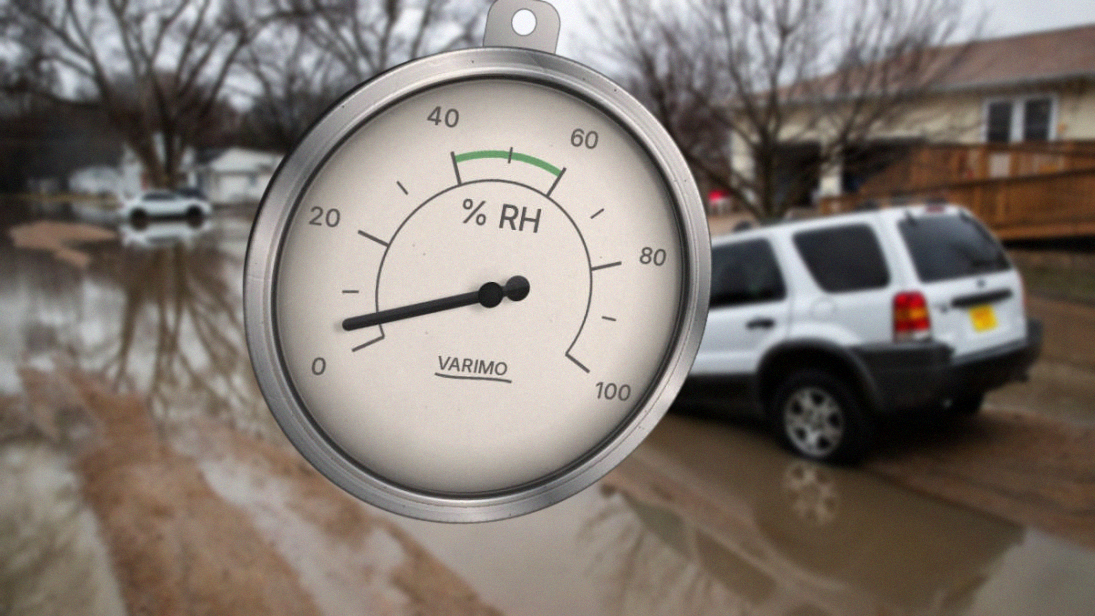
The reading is 5 %
